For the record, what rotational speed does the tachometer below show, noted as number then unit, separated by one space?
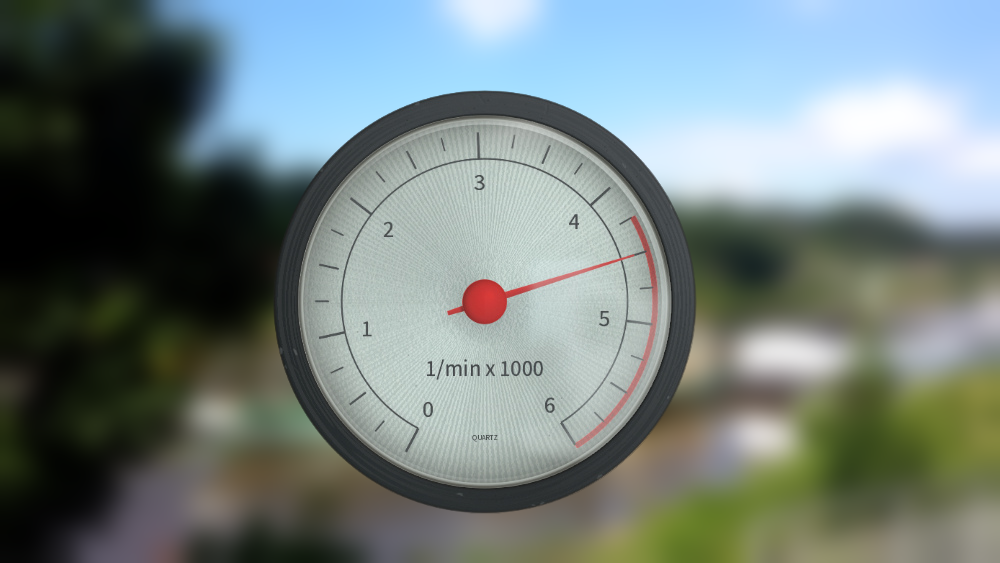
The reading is 4500 rpm
